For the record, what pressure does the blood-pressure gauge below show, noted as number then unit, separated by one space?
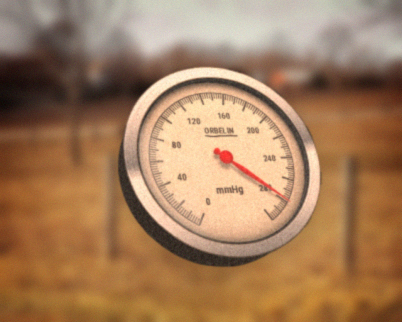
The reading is 280 mmHg
